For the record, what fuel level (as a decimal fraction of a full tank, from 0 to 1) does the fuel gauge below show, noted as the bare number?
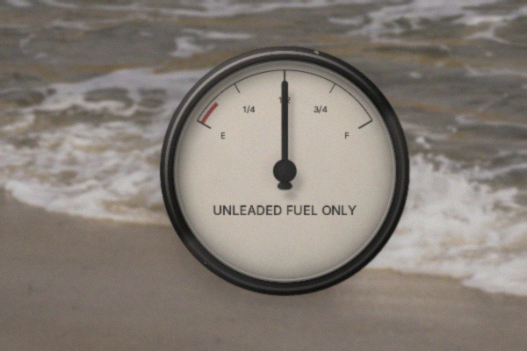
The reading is 0.5
